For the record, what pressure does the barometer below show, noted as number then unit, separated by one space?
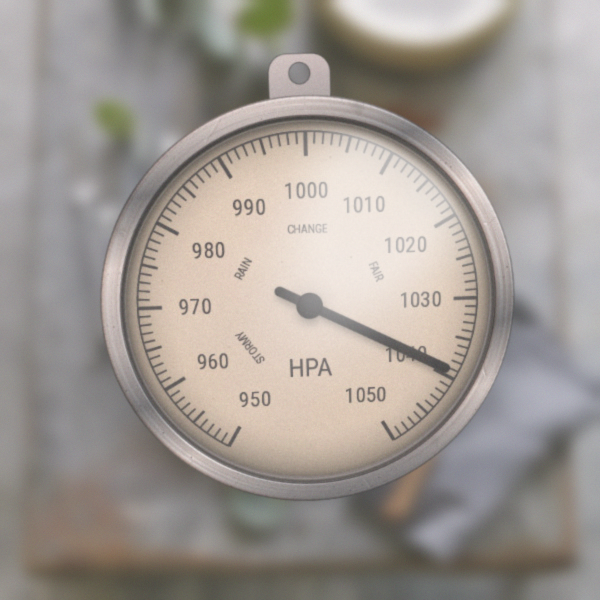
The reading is 1039 hPa
